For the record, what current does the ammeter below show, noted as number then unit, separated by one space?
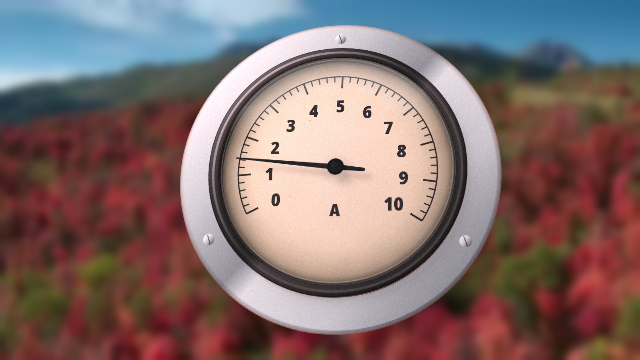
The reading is 1.4 A
